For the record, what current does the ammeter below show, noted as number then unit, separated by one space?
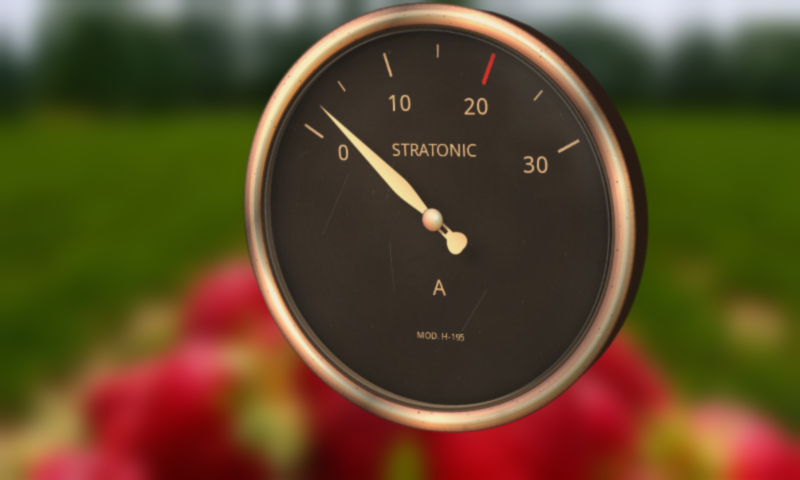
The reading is 2.5 A
